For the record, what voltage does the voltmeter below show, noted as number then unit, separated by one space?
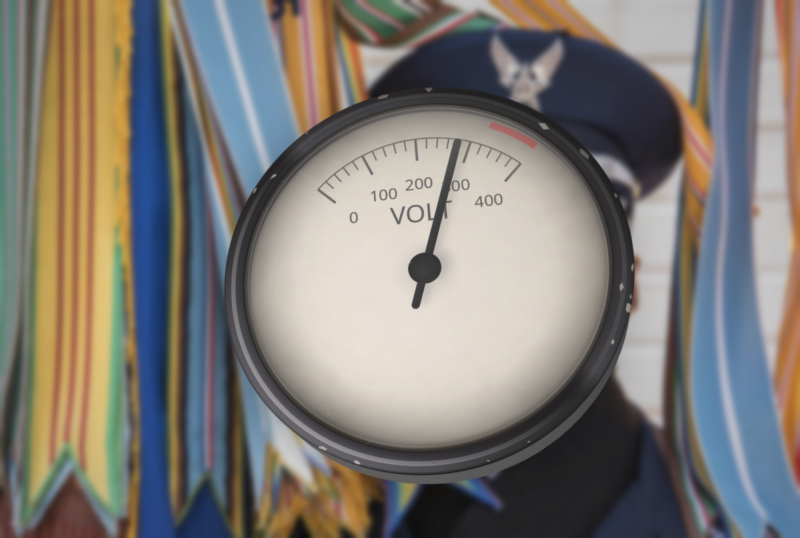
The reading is 280 V
